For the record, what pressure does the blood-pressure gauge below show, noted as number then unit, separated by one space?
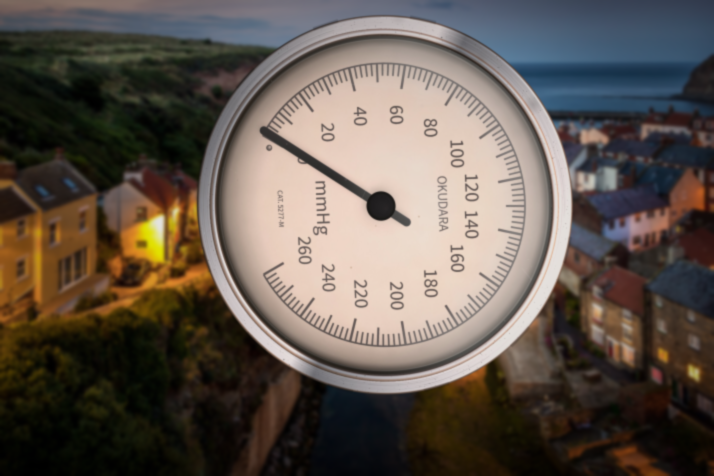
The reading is 2 mmHg
